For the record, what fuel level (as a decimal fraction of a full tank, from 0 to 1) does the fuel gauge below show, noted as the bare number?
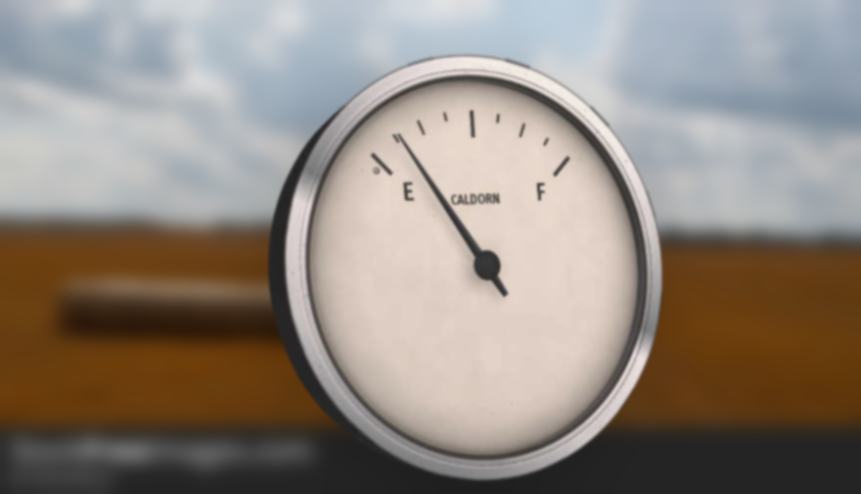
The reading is 0.125
